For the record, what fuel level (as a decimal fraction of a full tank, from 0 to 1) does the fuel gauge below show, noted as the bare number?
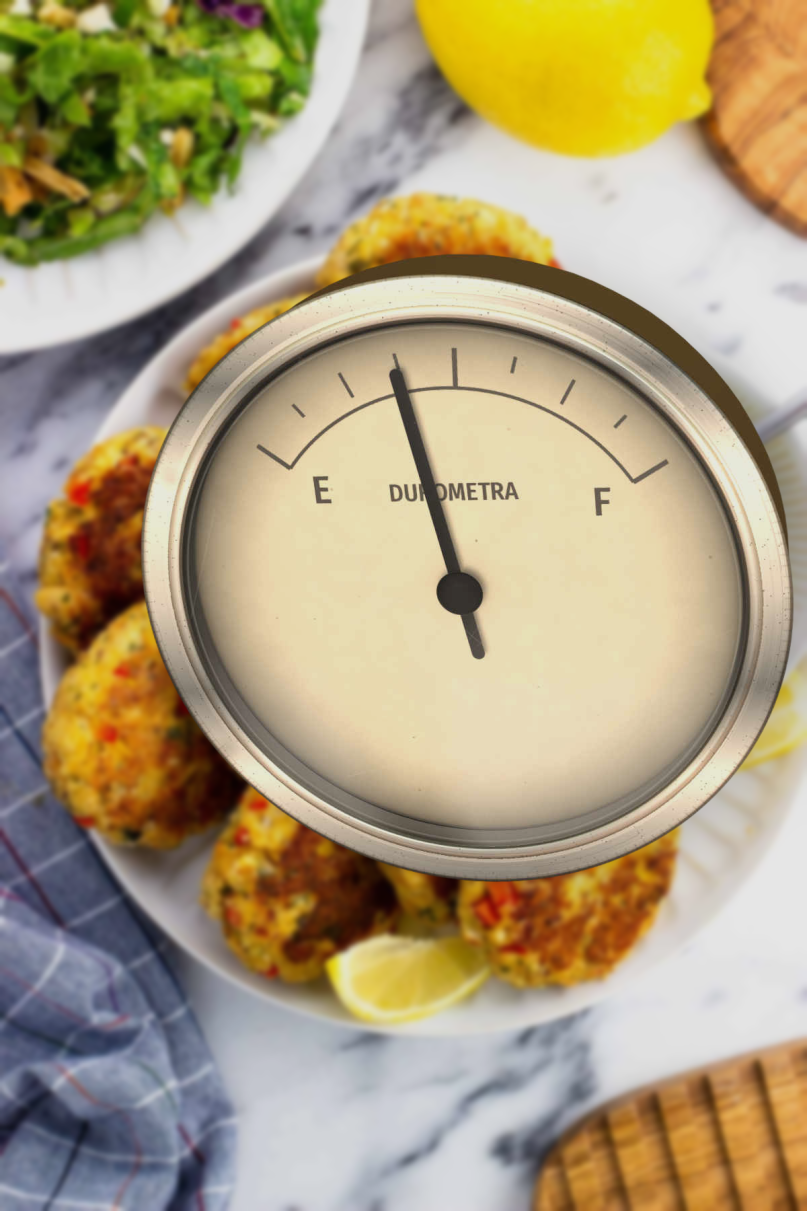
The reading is 0.375
